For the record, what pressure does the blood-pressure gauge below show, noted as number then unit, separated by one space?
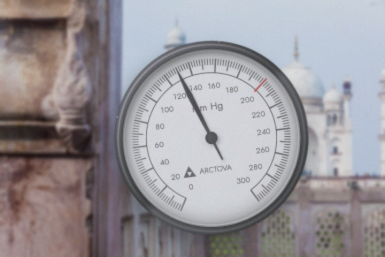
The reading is 130 mmHg
